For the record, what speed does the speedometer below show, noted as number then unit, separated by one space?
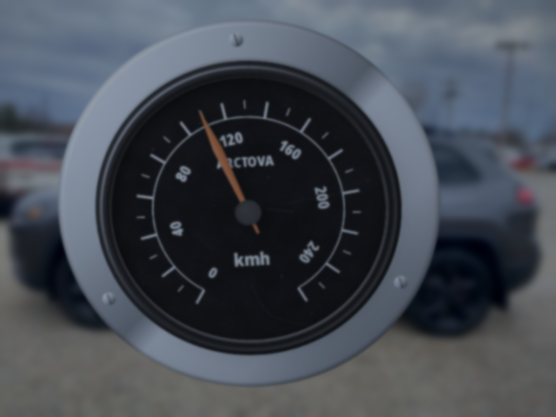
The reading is 110 km/h
